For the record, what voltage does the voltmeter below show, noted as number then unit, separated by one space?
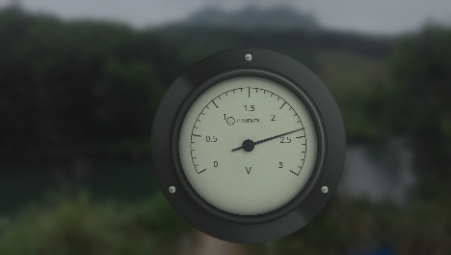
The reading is 2.4 V
